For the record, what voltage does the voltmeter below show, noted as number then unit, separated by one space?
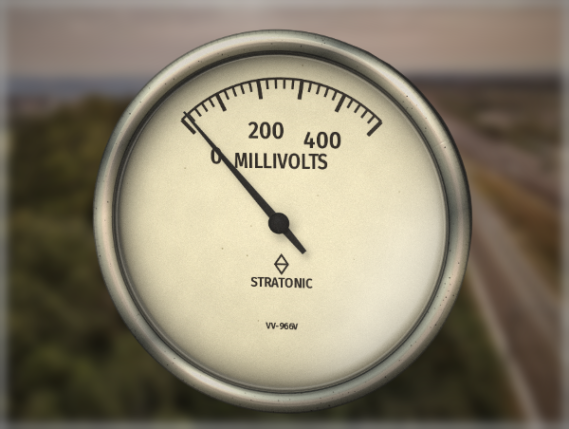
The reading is 20 mV
